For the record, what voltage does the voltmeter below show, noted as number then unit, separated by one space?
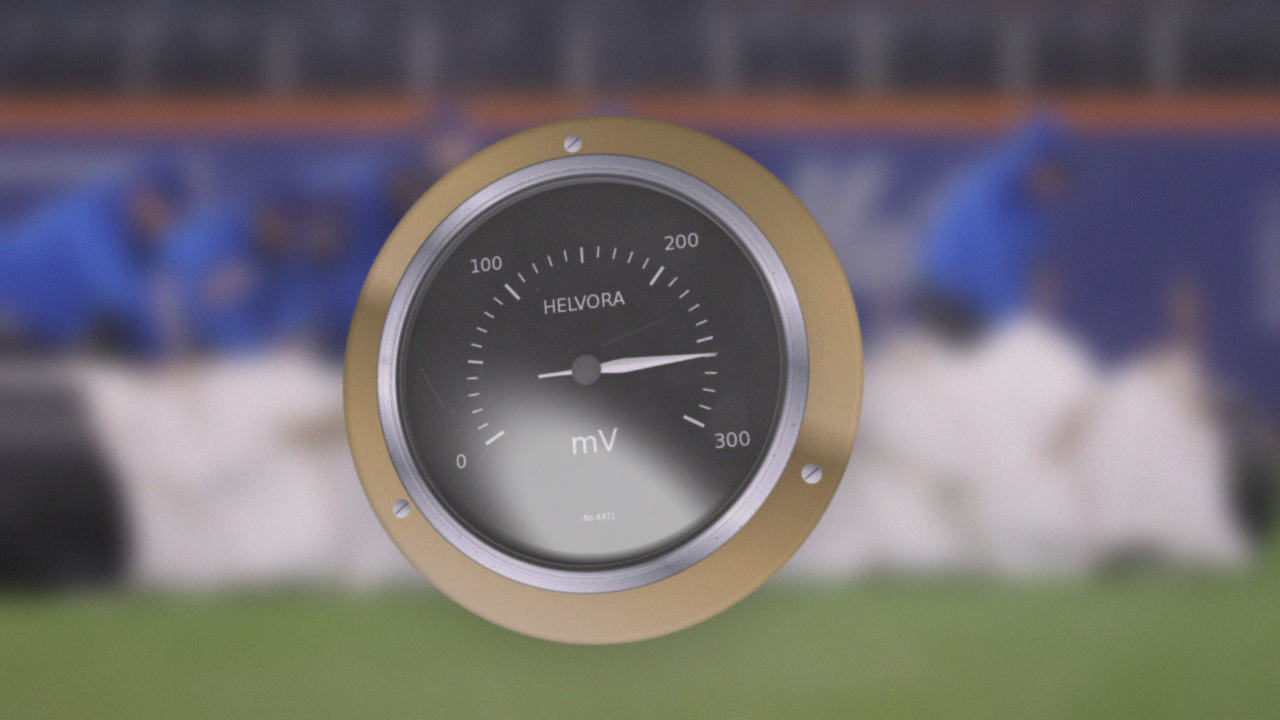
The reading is 260 mV
